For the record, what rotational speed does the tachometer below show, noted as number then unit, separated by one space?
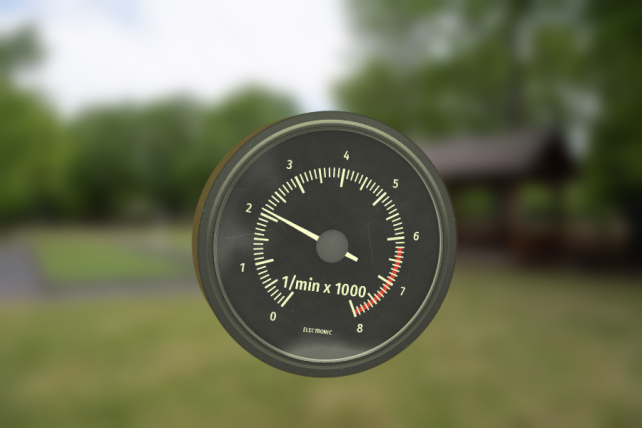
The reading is 2100 rpm
